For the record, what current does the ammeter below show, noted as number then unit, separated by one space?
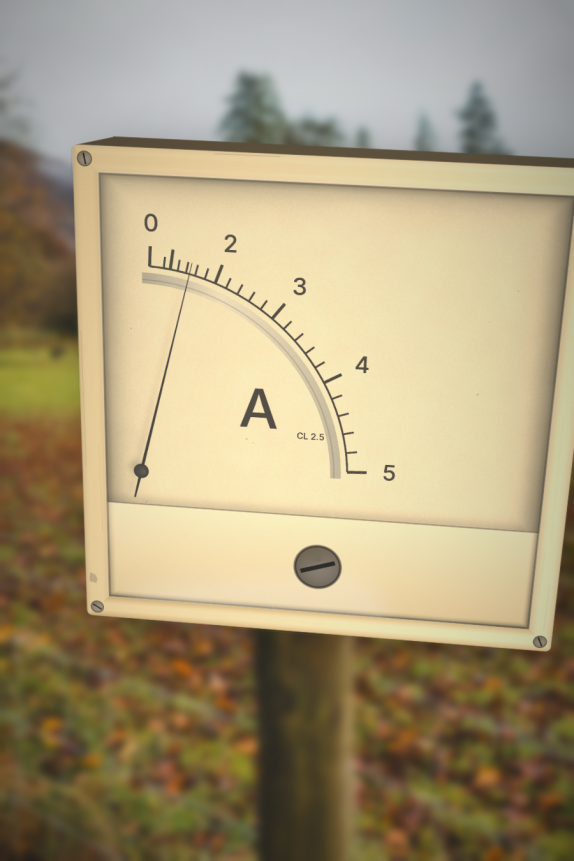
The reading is 1.5 A
